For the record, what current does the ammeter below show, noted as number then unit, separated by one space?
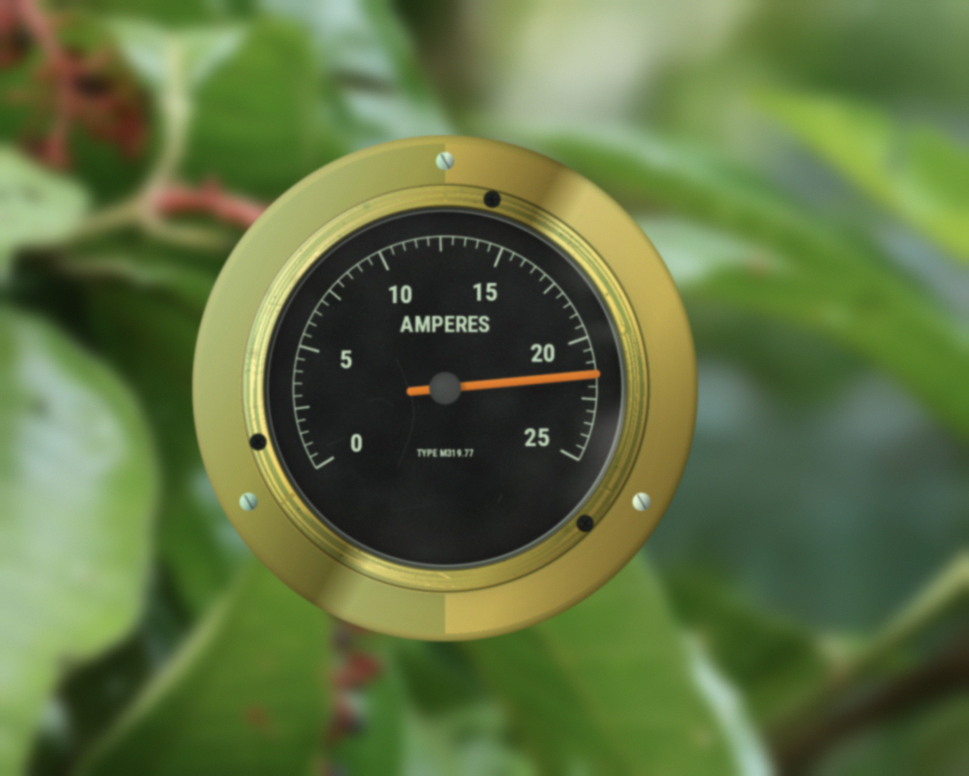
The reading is 21.5 A
